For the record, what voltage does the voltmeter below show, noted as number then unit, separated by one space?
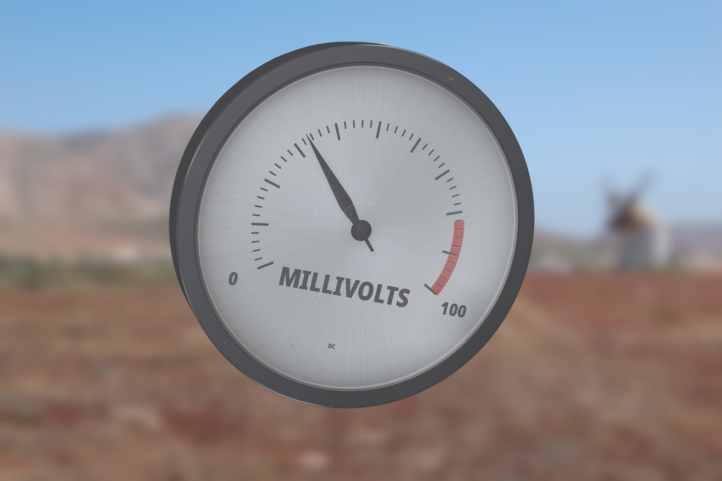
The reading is 33 mV
